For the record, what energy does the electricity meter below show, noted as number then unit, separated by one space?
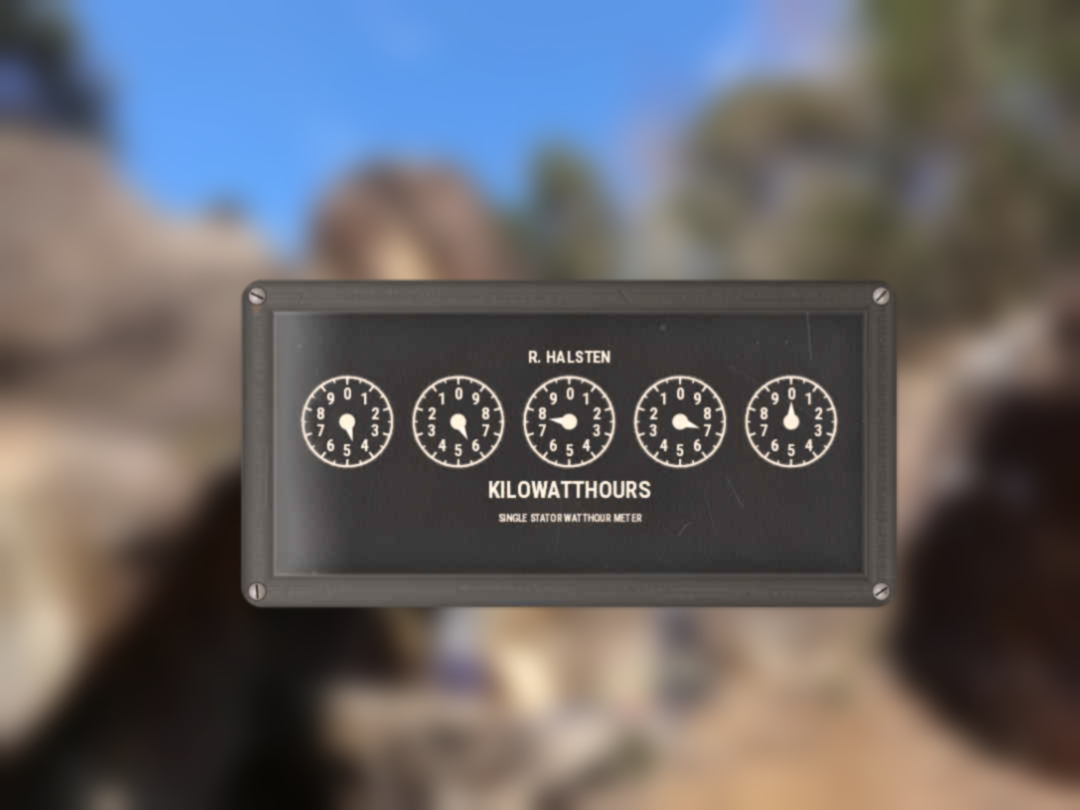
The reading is 45770 kWh
